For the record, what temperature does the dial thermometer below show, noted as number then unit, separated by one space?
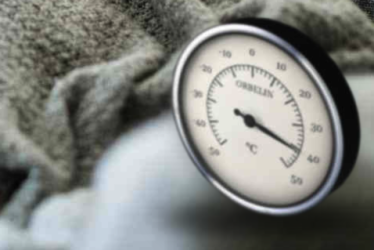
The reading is 40 °C
